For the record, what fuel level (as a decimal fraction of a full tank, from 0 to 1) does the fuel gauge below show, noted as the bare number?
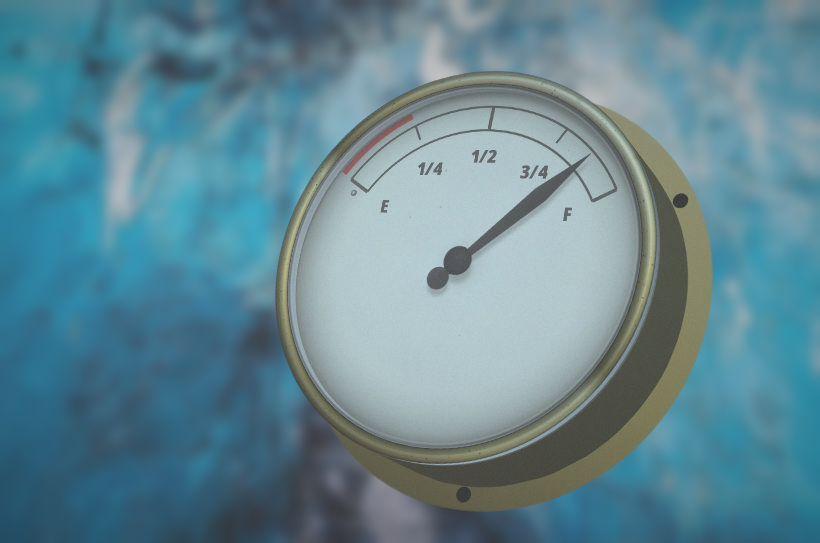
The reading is 0.875
